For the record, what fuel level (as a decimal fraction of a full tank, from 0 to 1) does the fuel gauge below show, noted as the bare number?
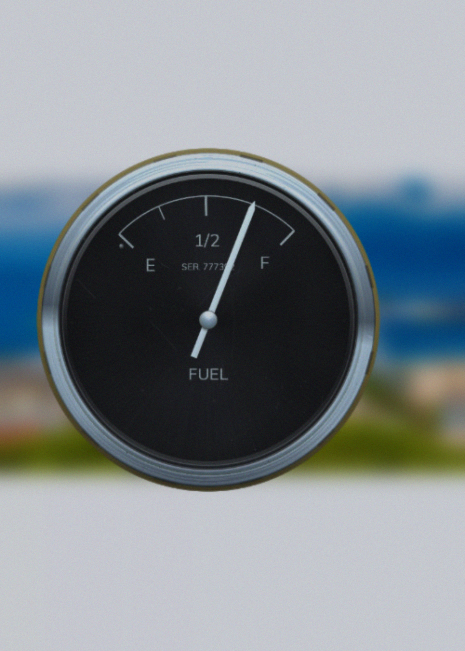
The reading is 0.75
